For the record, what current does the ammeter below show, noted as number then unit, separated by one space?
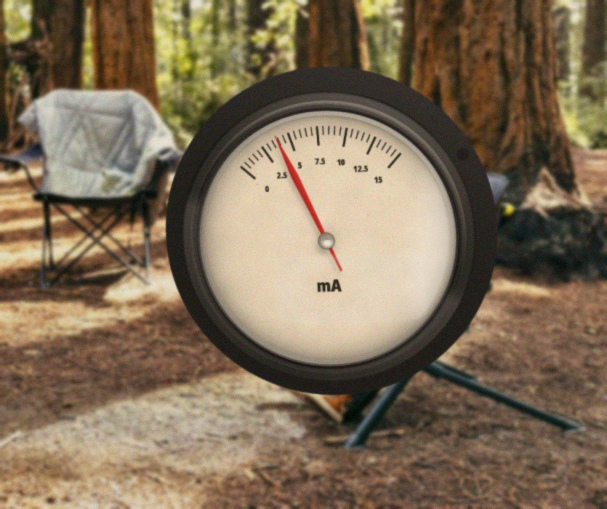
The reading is 4 mA
